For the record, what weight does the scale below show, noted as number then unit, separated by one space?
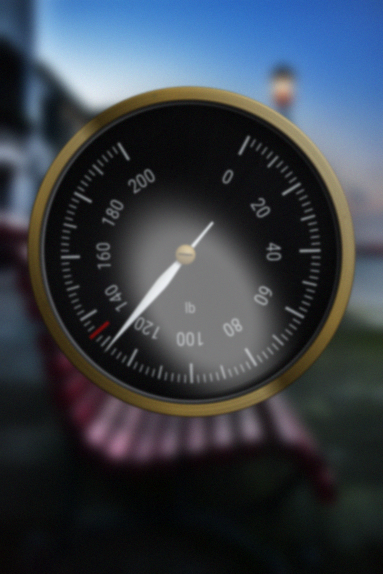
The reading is 128 lb
